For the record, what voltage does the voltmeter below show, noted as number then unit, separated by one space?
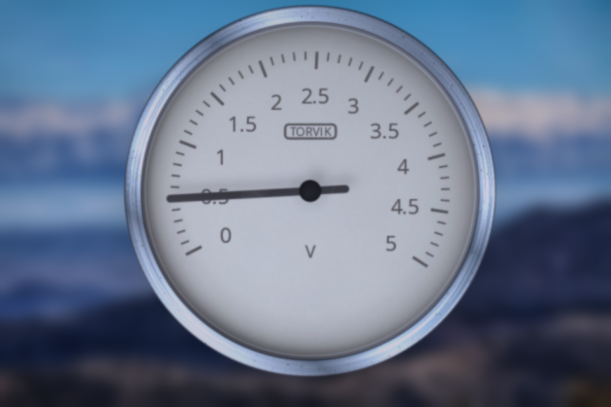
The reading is 0.5 V
